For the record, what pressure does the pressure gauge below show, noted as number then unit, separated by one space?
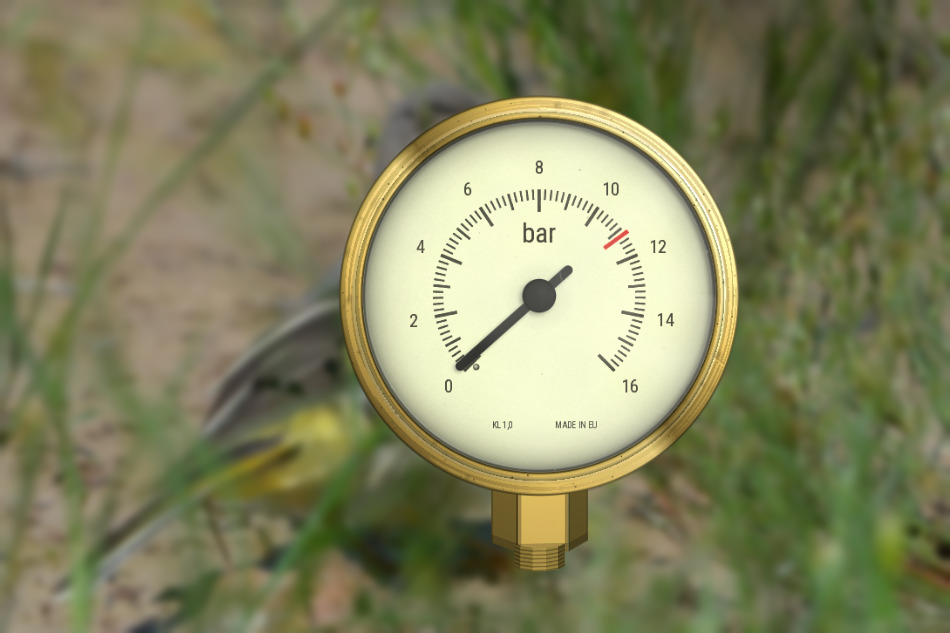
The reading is 0.2 bar
